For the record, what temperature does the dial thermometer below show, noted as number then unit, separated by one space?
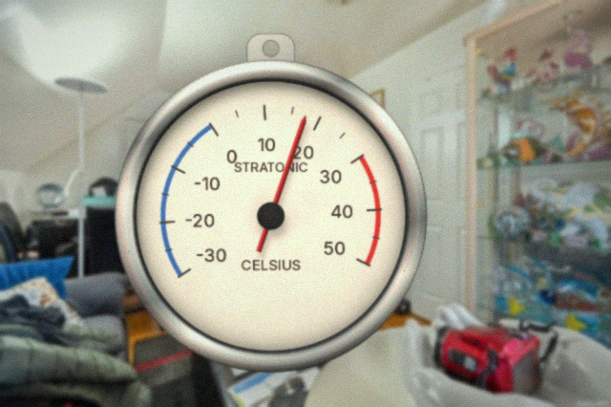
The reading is 17.5 °C
